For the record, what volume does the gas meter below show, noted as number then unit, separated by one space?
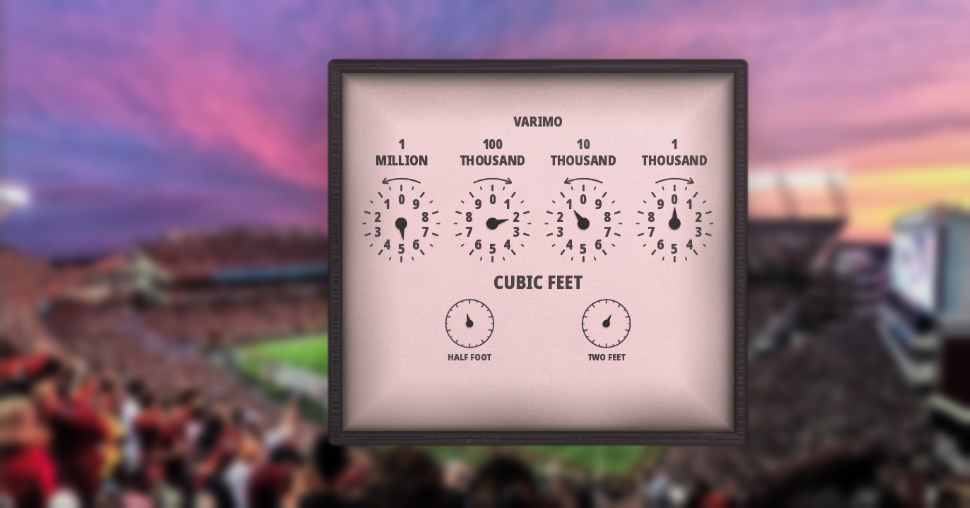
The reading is 521000 ft³
